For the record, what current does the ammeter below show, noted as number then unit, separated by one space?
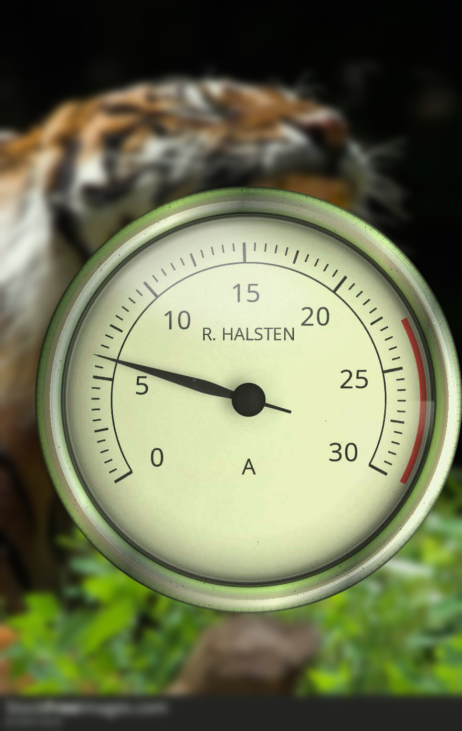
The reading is 6 A
